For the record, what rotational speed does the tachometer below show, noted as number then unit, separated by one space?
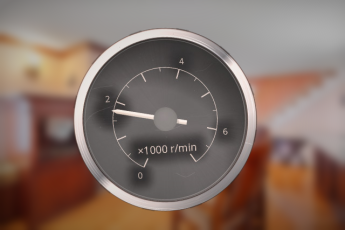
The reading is 1750 rpm
